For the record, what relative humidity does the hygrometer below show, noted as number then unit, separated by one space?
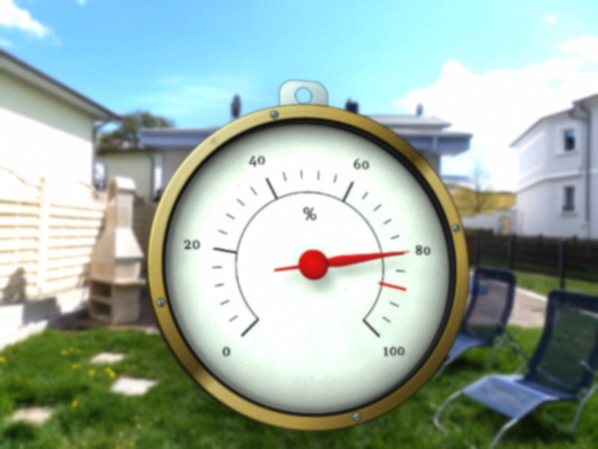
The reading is 80 %
